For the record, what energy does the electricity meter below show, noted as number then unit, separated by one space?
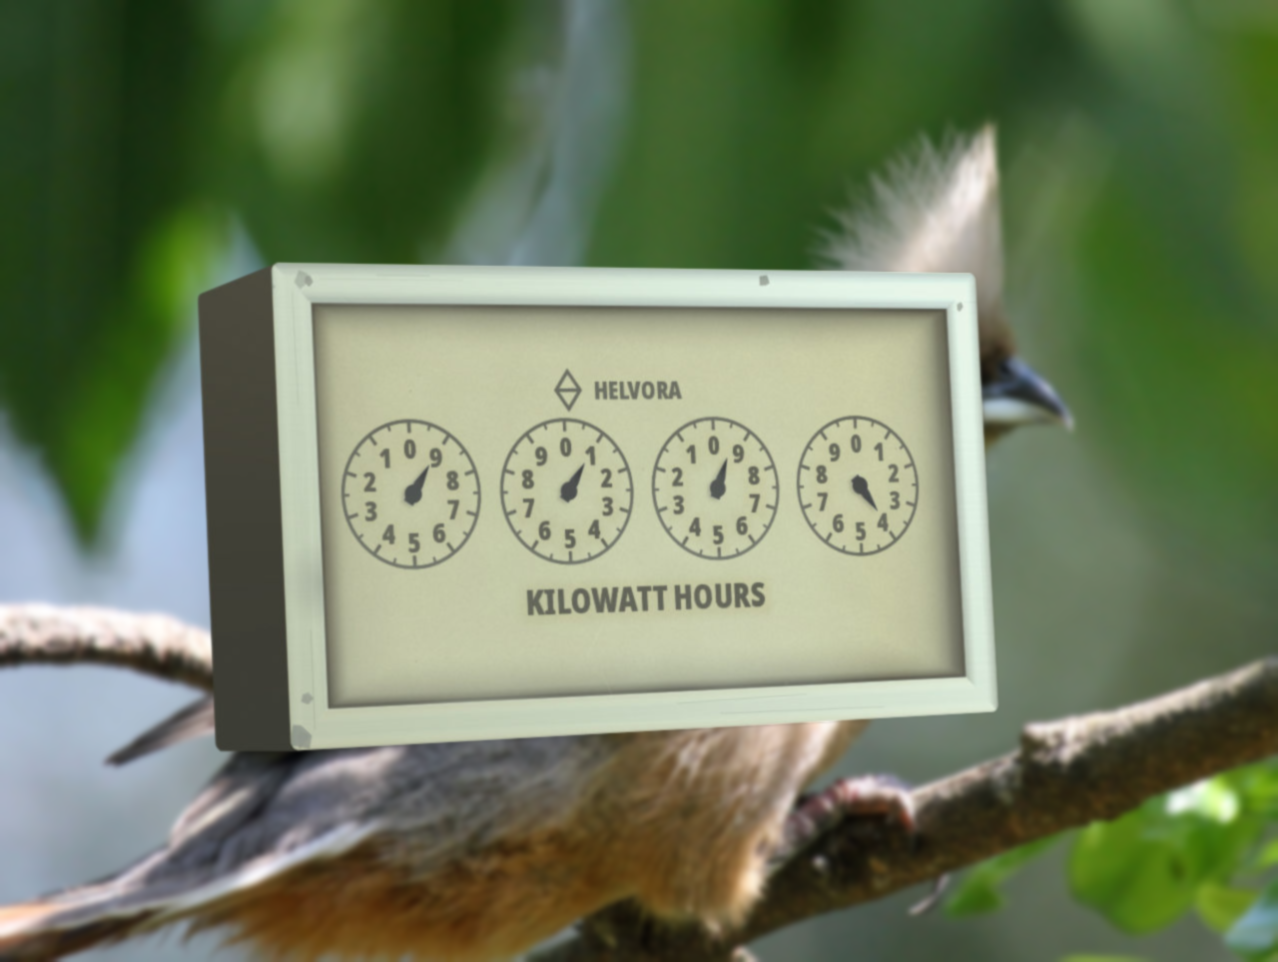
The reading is 9094 kWh
